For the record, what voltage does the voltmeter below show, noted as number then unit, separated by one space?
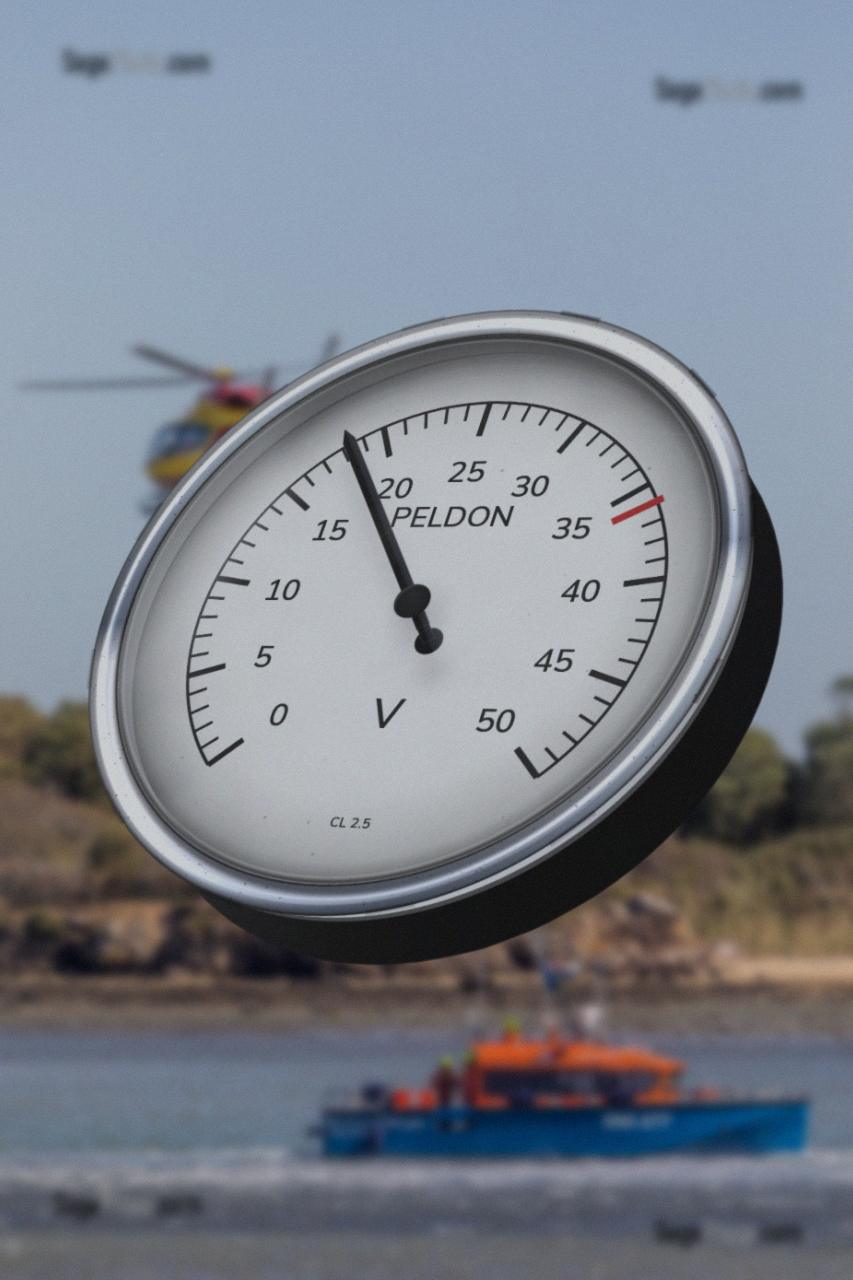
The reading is 18.5 V
